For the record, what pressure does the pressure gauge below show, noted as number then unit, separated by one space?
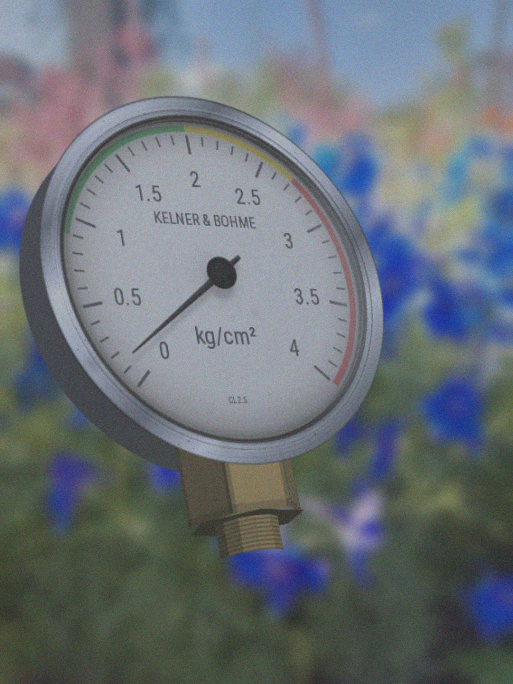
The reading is 0.15 kg/cm²
